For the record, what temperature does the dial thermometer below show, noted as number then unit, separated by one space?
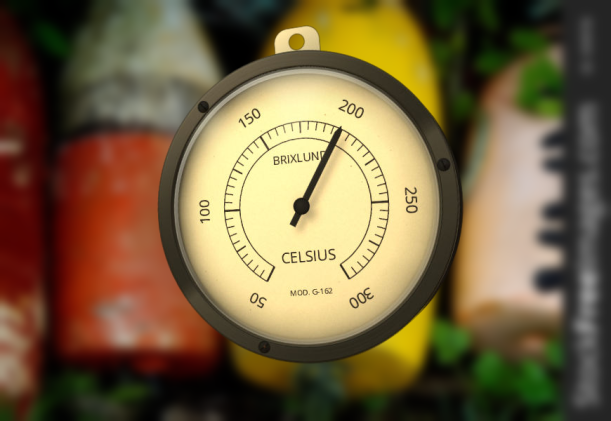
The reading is 200 °C
